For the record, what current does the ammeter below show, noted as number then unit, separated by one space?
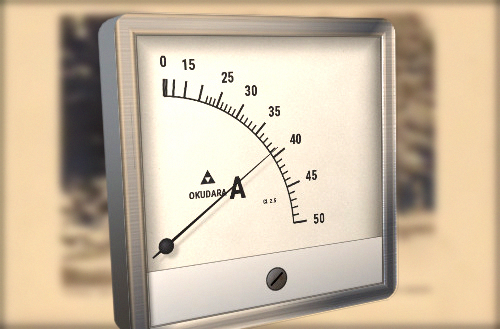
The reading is 39 A
